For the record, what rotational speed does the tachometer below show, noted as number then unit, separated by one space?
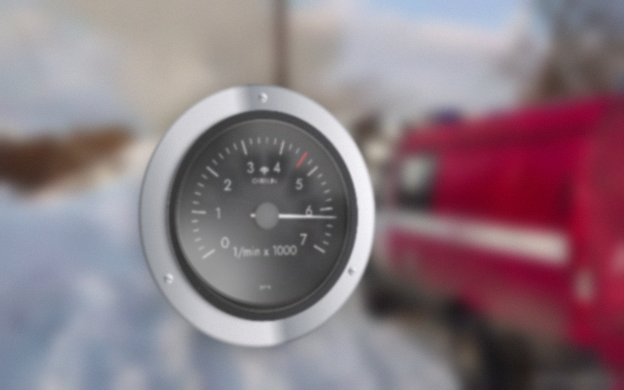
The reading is 6200 rpm
